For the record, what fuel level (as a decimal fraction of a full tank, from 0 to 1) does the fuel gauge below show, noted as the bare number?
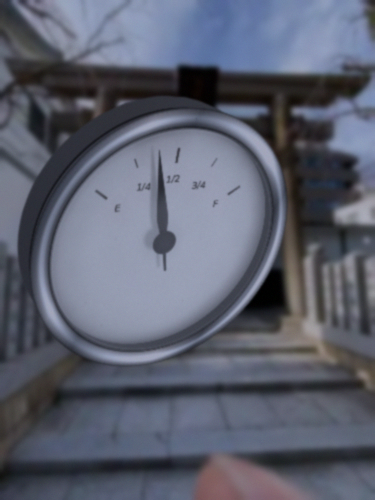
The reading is 0.375
